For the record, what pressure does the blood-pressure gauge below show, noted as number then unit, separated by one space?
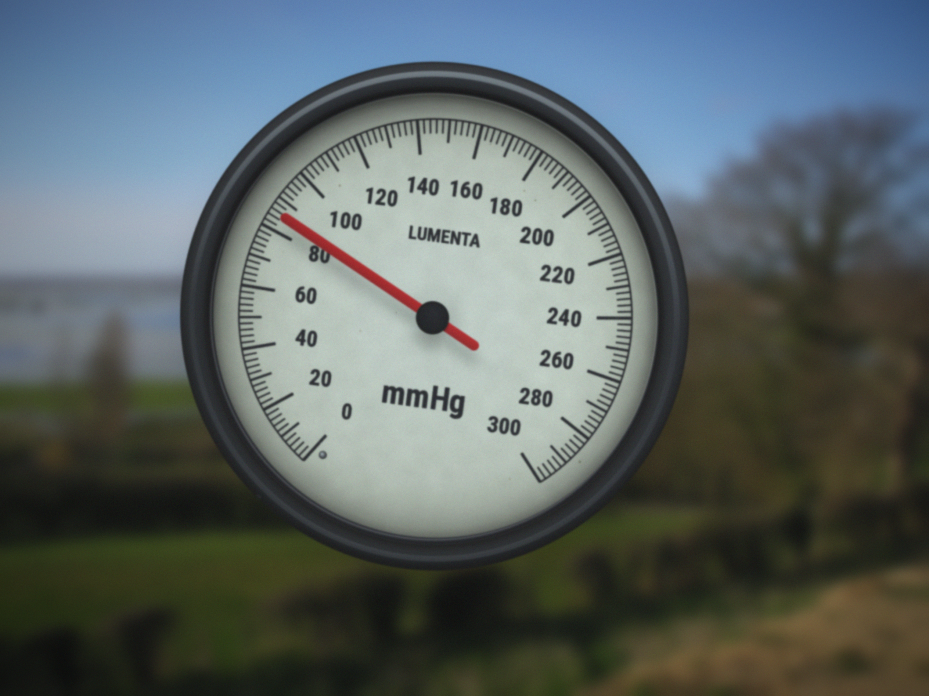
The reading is 86 mmHg
